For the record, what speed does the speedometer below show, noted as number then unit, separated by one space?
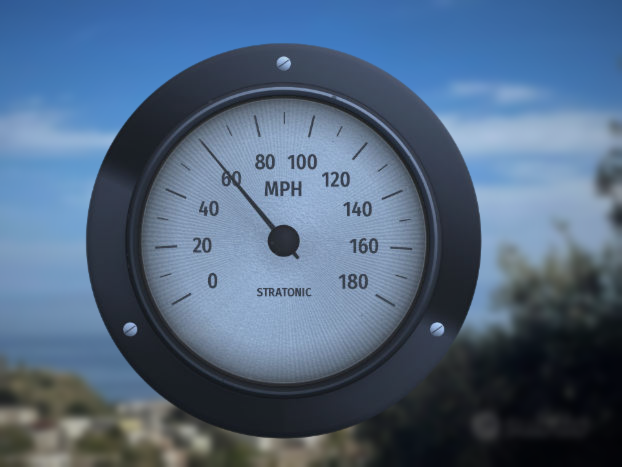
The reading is 60 mph
